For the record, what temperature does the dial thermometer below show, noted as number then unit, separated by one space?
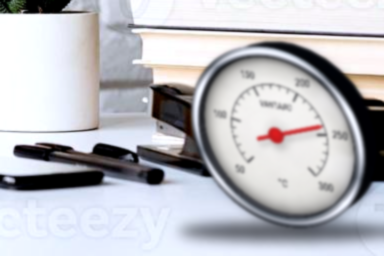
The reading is 240 °C
